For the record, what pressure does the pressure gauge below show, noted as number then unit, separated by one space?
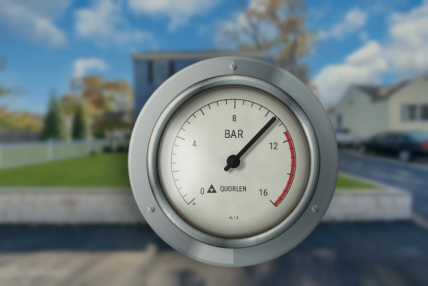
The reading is 10.5 bar
